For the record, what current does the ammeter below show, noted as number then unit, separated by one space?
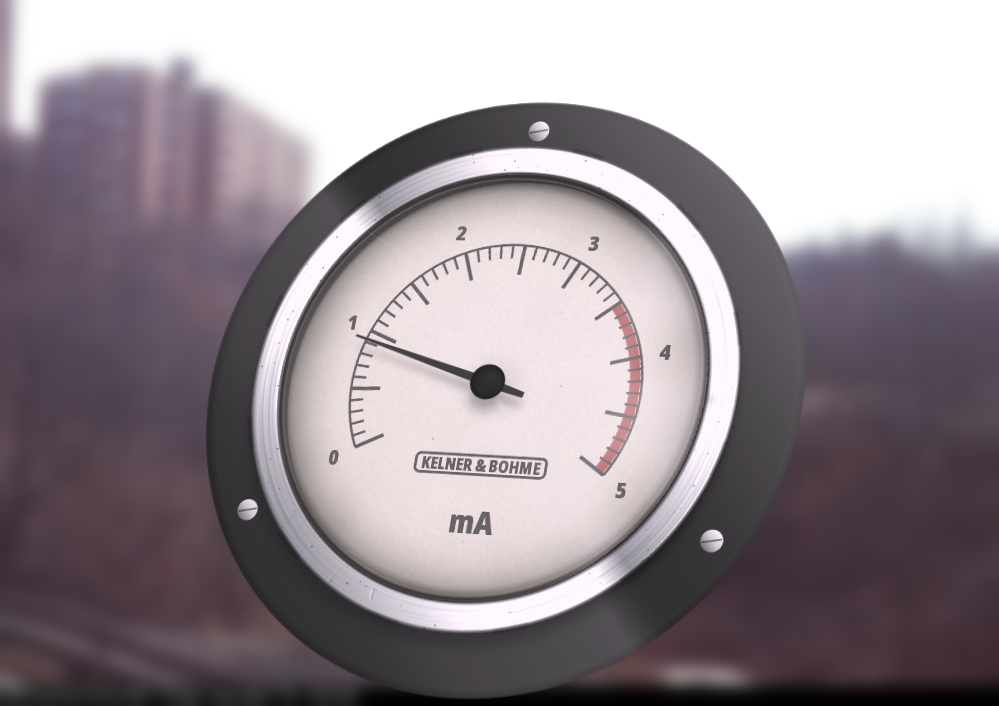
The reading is 0.9 mA
